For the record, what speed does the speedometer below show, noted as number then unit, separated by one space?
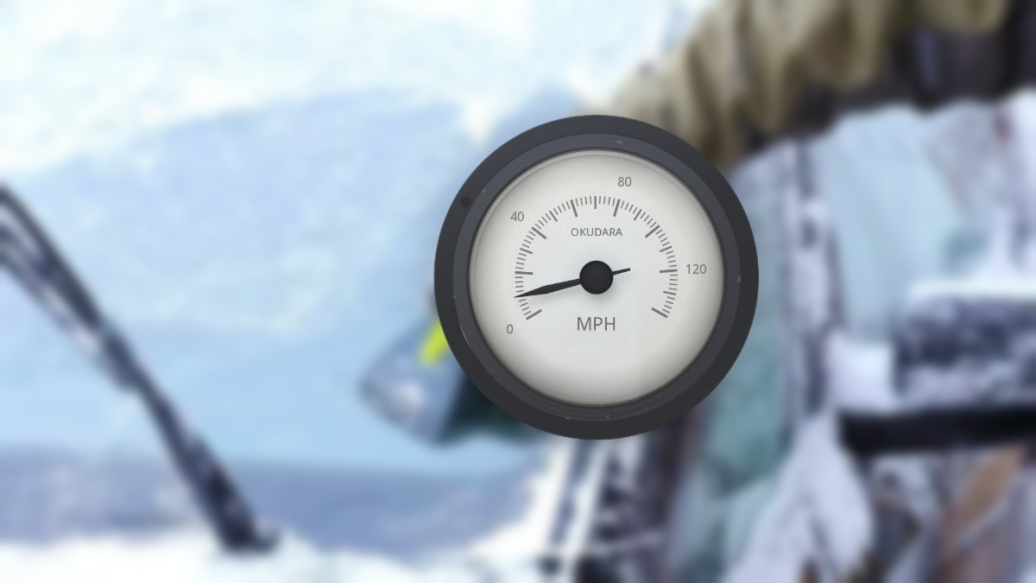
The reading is 10 mph
